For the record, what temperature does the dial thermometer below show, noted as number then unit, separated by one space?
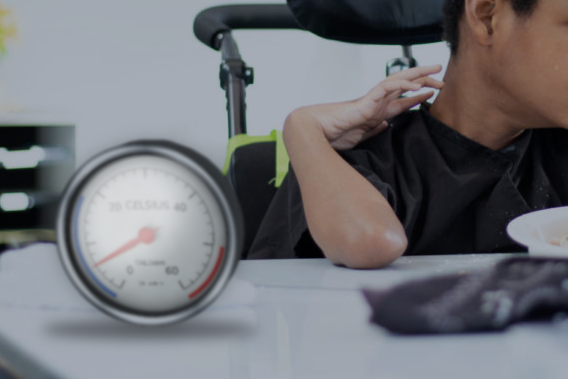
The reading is 6 °C
